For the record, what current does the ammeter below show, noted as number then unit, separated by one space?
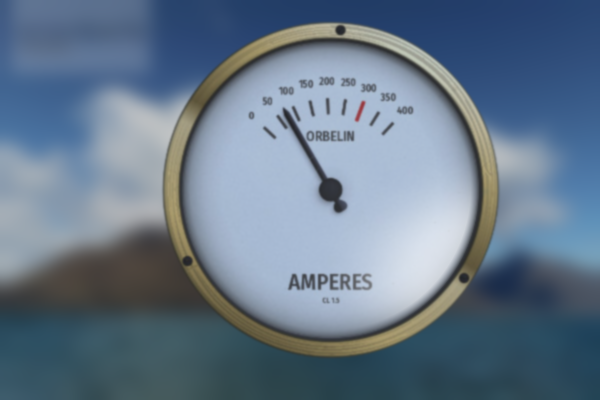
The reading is 75 A
